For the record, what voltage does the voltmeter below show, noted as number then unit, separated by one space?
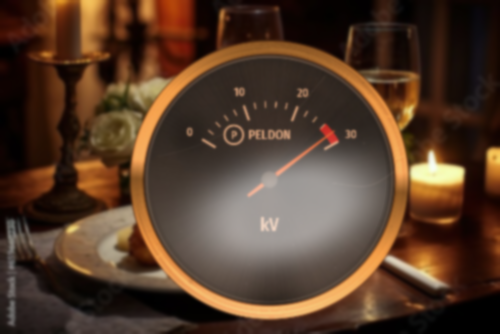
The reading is 28 kV
